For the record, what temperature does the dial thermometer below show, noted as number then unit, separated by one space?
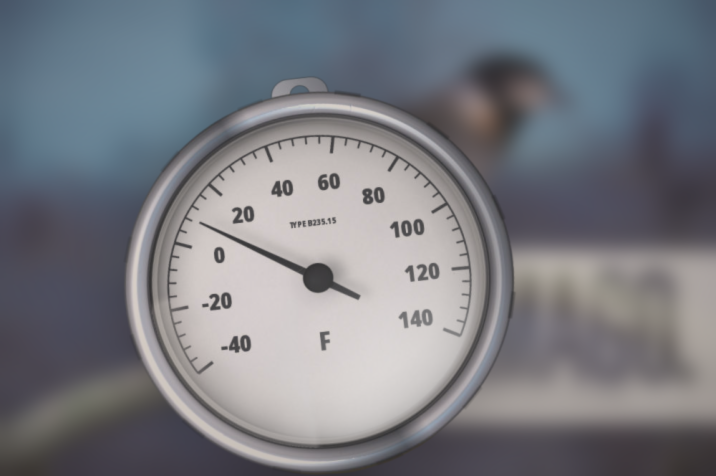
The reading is 8 °F
